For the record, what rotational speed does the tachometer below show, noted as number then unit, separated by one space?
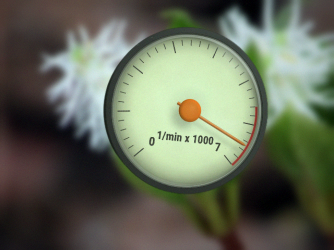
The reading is 6500 rpm
